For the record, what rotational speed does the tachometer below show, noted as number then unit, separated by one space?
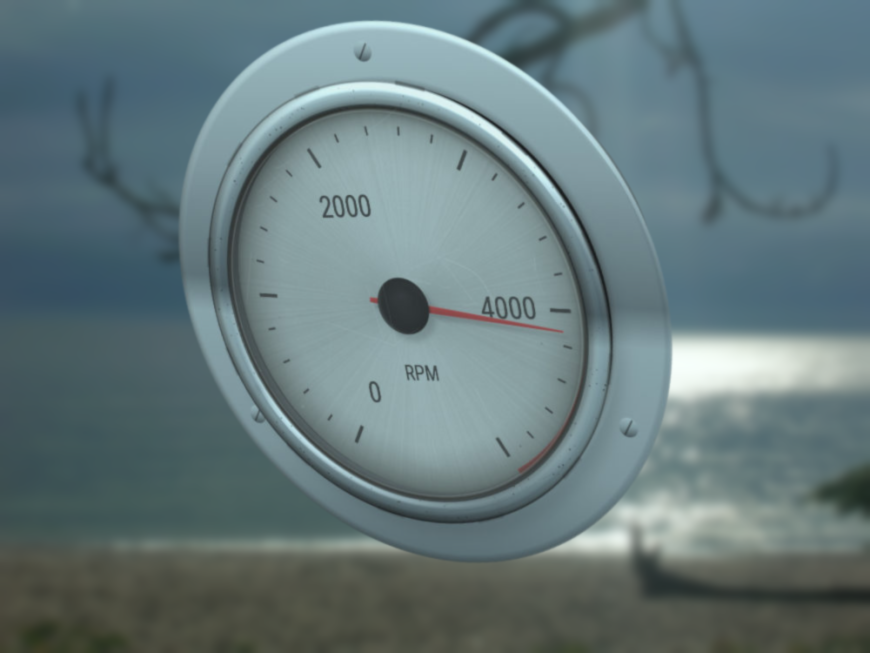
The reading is 4100 rpm
